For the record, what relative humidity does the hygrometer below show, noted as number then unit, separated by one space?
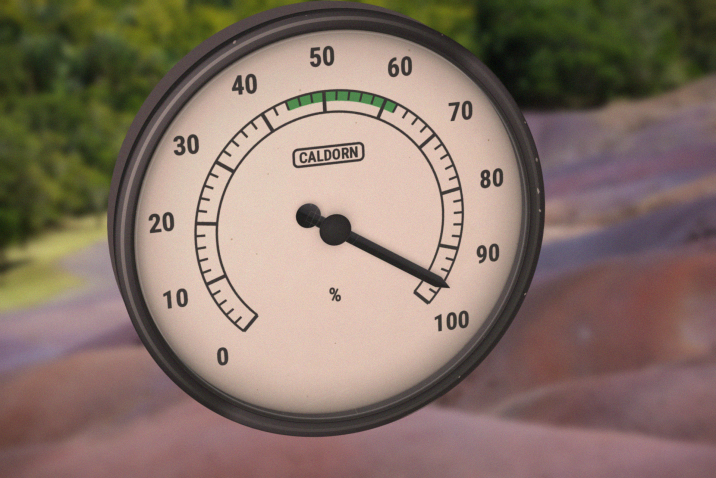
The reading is 96 %
